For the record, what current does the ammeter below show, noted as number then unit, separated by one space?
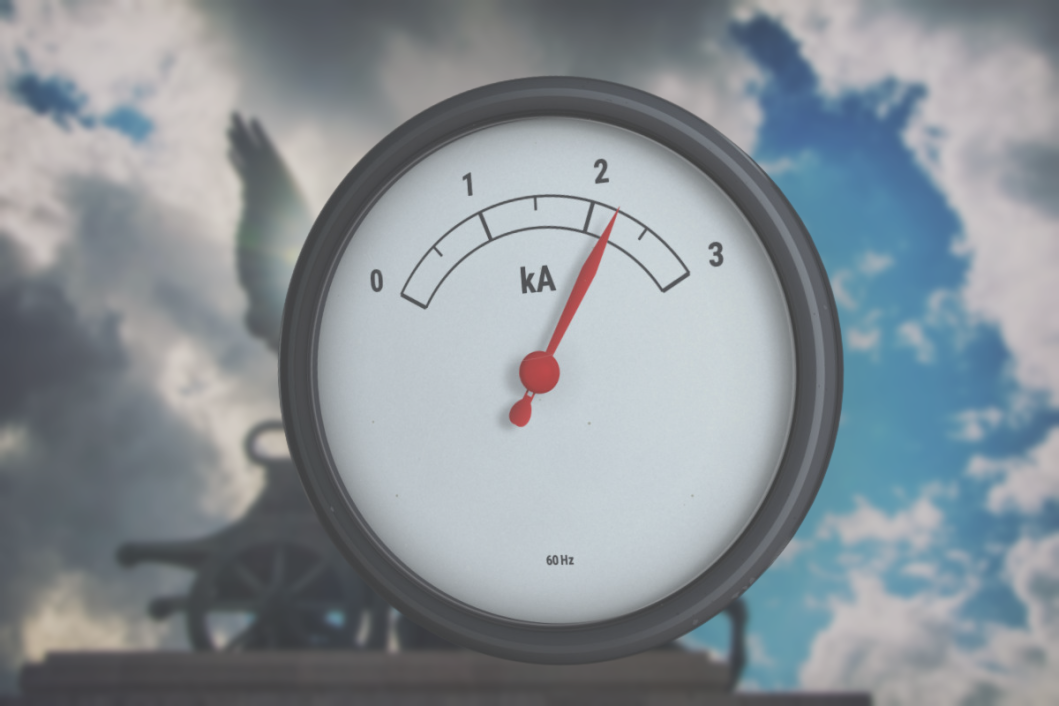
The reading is 2.25 kA
